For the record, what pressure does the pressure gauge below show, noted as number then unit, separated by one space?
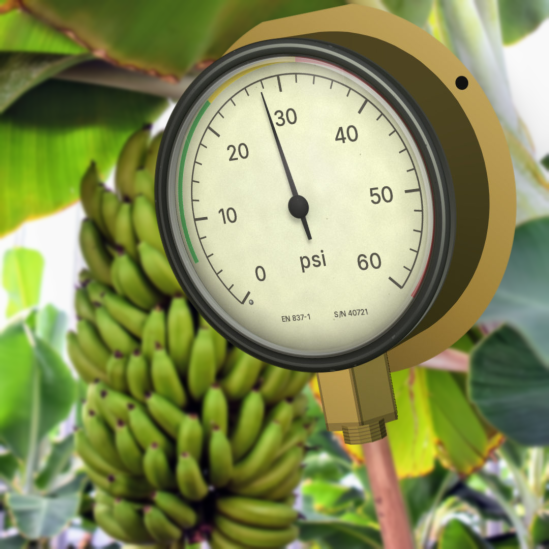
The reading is 28 psi
